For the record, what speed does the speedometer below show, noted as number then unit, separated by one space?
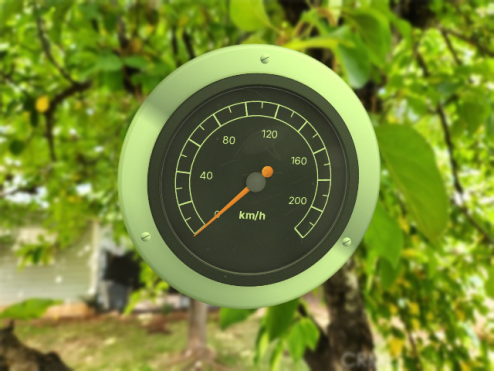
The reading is 0 km/h
